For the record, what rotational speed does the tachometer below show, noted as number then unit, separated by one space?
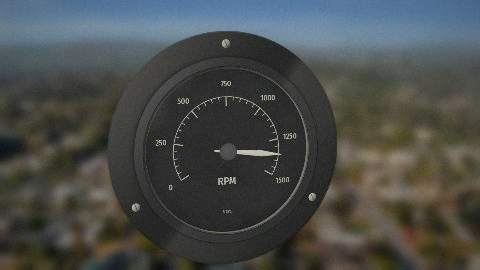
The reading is 1350 rpm
